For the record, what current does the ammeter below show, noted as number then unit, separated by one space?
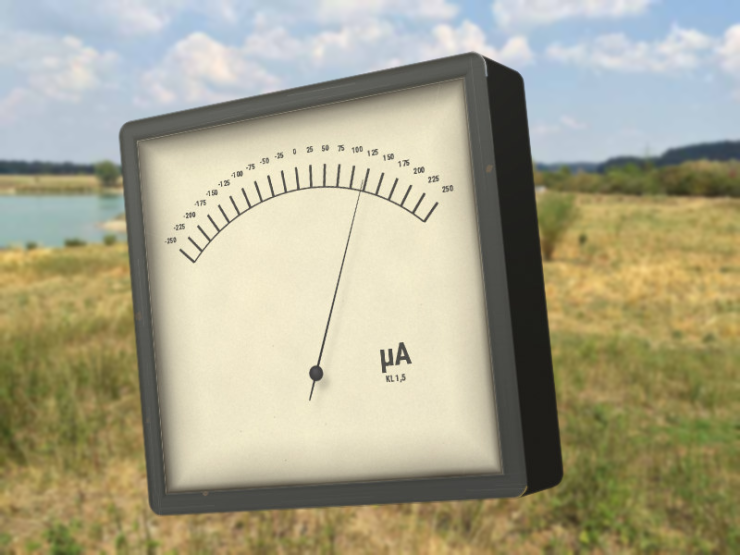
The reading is 125 µA
